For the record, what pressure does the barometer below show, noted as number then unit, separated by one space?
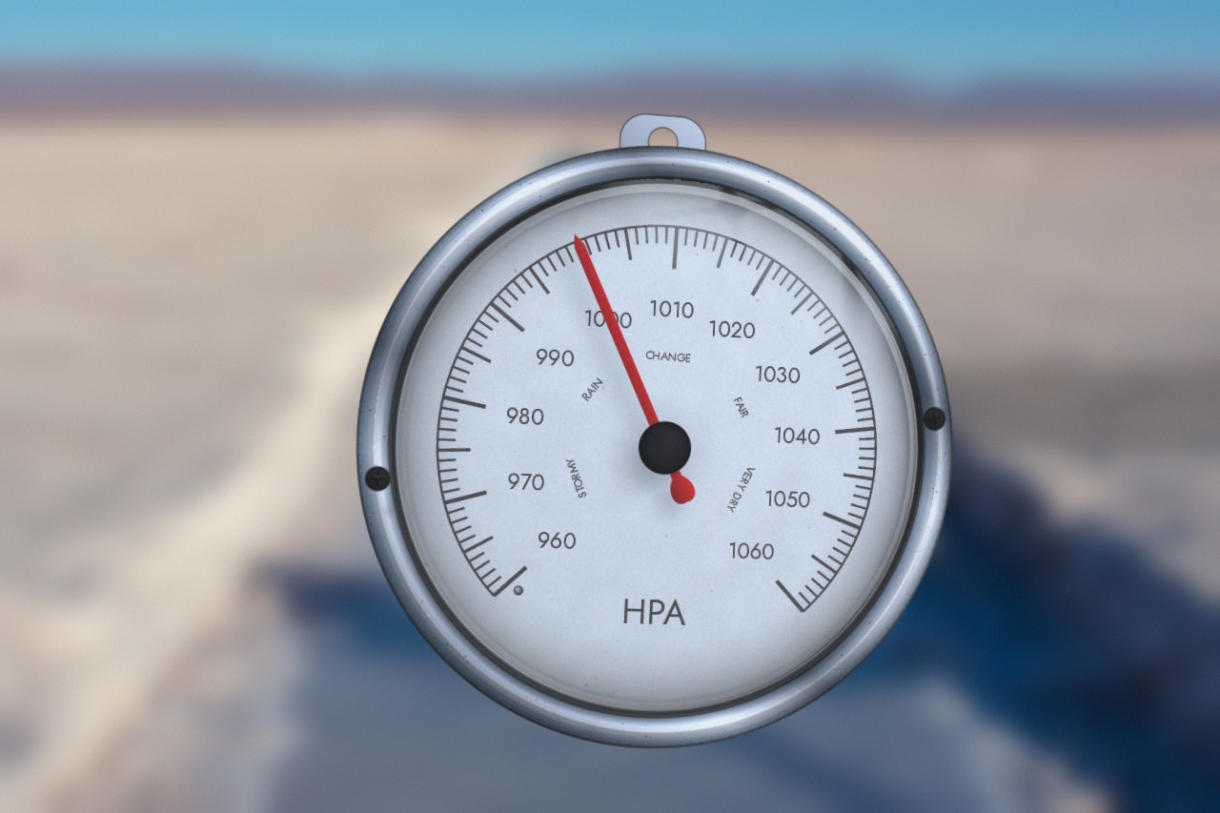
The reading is 1000 hPa
